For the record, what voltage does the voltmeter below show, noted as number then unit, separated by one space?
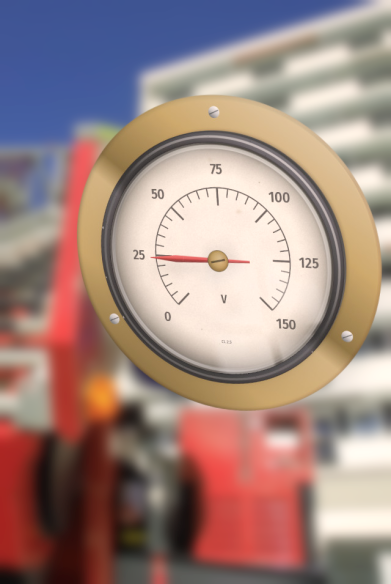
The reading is 25 V
